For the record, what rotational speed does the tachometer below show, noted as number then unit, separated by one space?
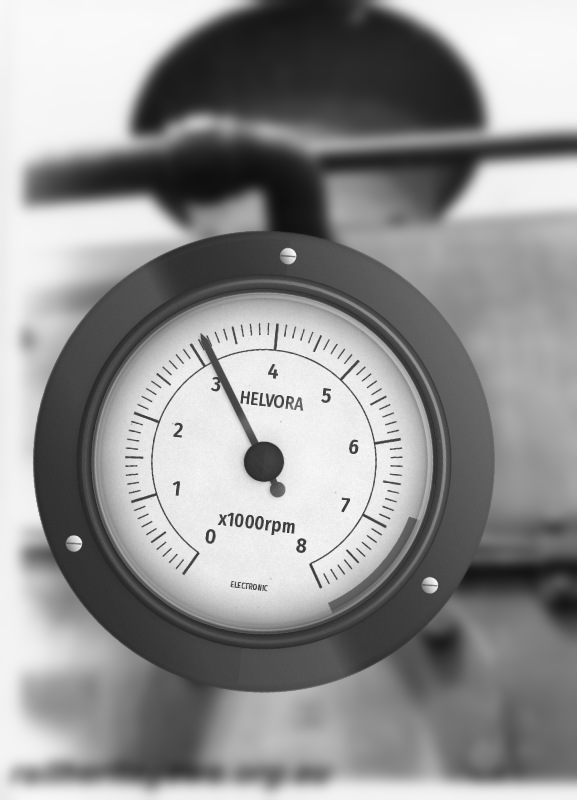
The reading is 3150 rpm
